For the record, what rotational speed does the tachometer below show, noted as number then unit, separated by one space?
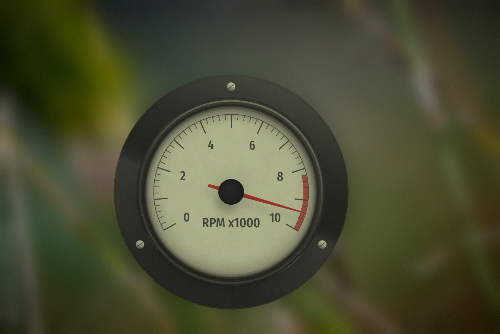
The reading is 9400 rpm
